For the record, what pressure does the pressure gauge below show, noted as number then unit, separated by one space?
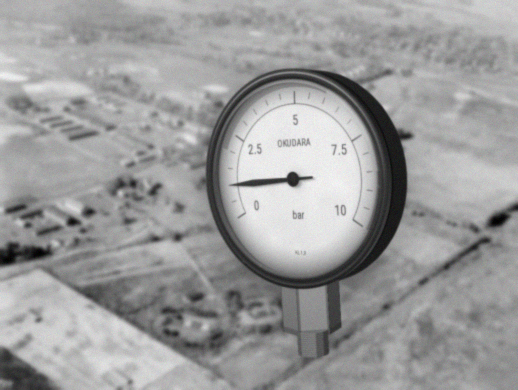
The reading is 1 bar
